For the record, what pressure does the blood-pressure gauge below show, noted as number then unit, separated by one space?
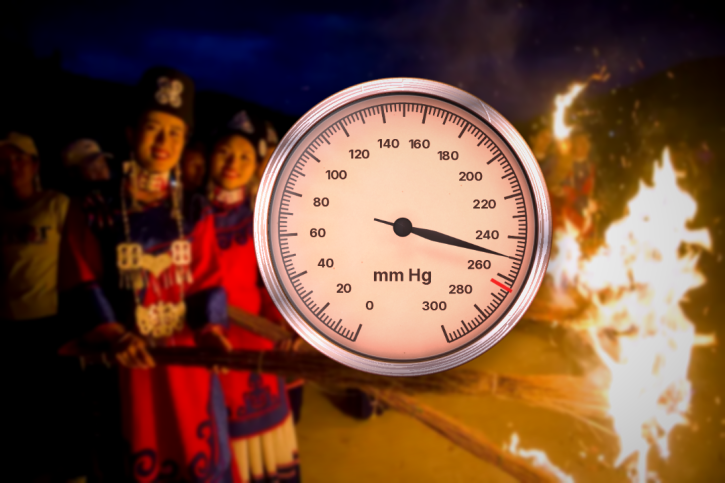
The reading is 250 mmHg
